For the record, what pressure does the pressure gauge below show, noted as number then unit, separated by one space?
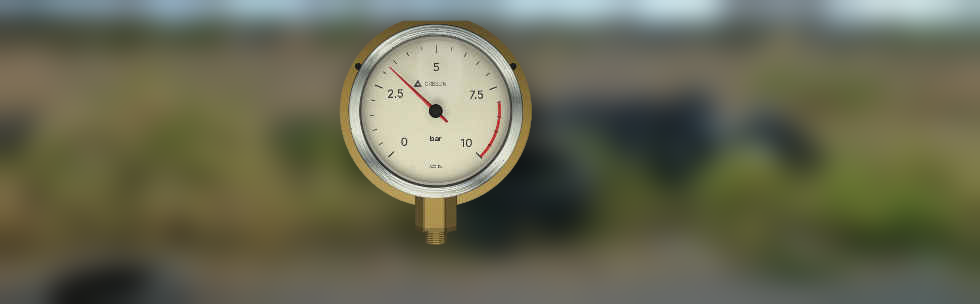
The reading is 3.25 bar
